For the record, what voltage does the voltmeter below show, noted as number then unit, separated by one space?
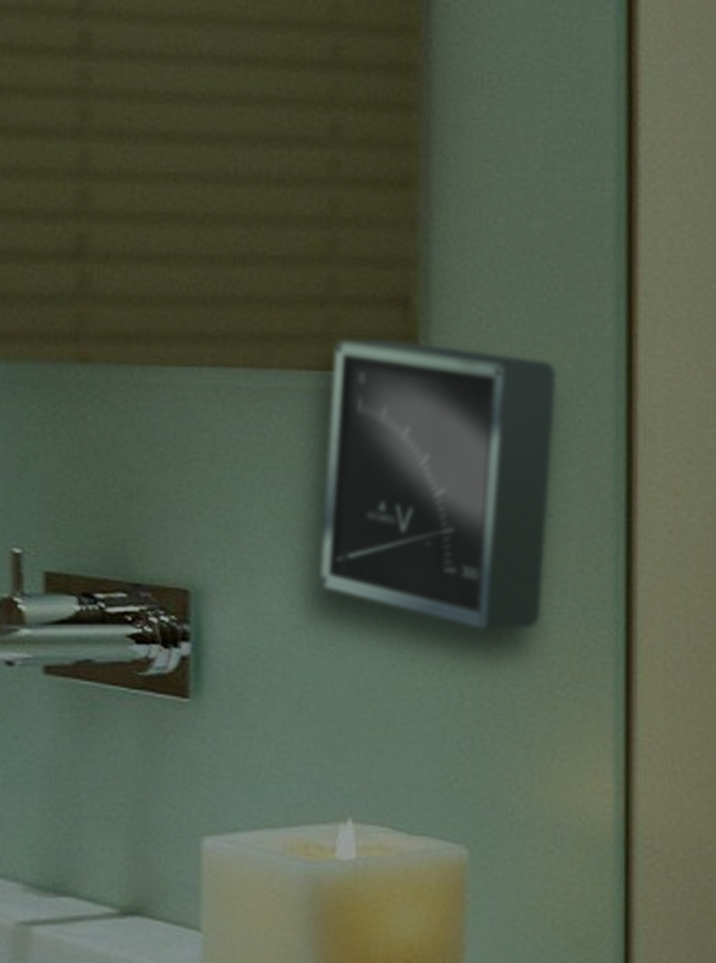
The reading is 250 V
